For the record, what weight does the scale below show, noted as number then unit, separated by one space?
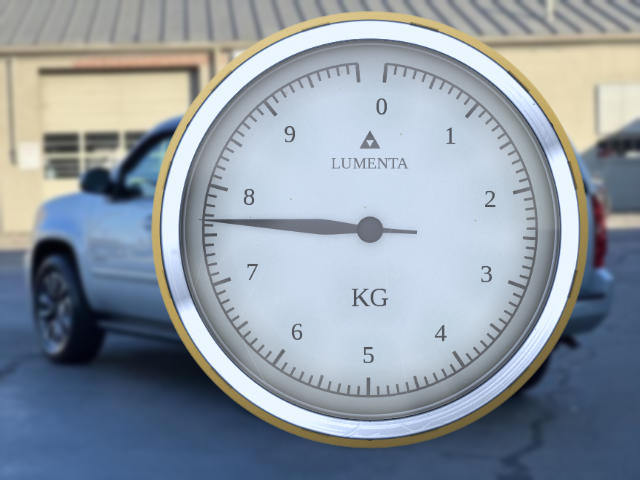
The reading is 7.65 kg
